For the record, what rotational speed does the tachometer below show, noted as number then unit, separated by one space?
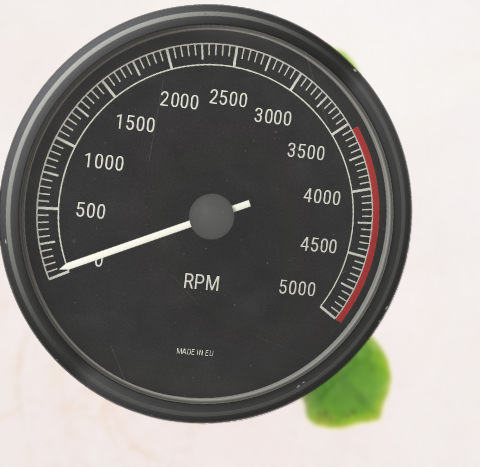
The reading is 50 rpm
